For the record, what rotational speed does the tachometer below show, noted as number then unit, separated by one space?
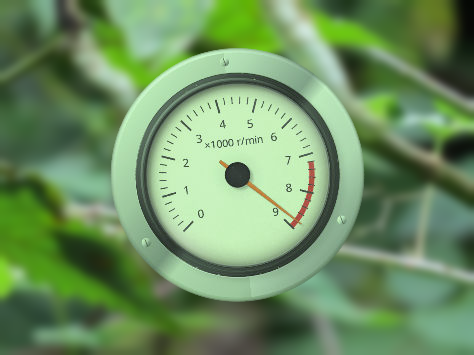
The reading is 8800 rpm
